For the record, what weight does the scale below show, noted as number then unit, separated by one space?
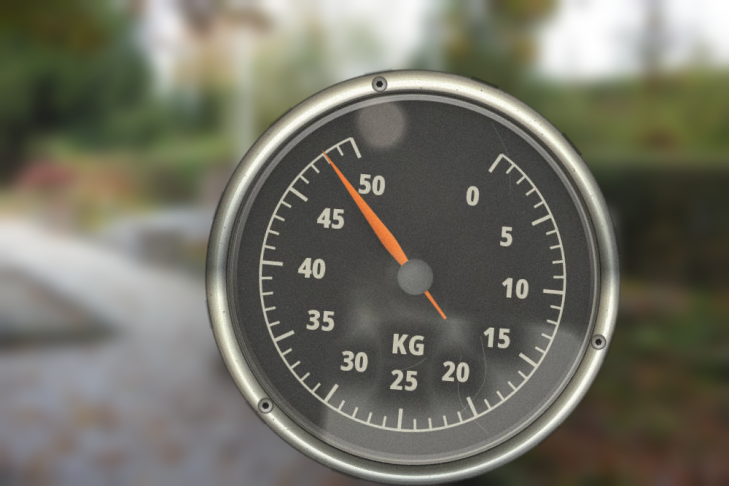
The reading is 48 kg
